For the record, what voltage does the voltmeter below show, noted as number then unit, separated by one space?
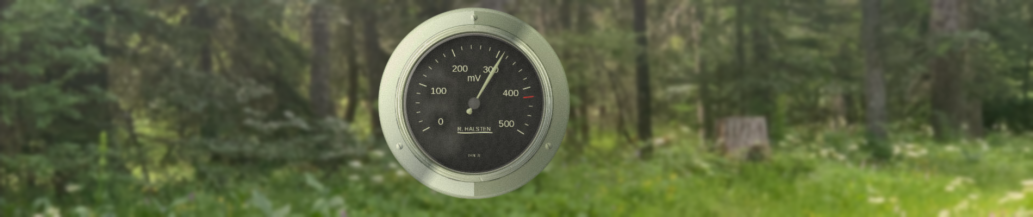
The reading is 310 mV
